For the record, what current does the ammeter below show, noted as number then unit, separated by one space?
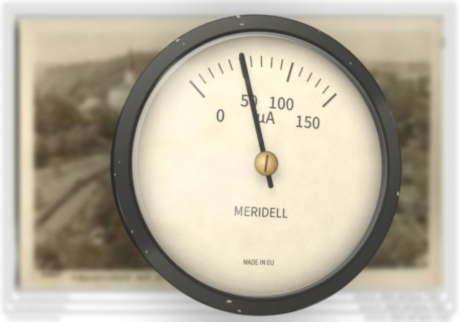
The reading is 50 µA
